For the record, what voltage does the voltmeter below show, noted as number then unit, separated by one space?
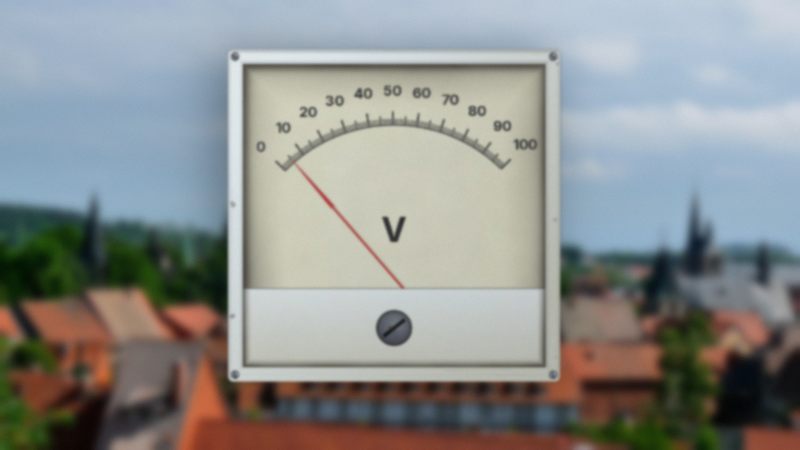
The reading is 5 V
